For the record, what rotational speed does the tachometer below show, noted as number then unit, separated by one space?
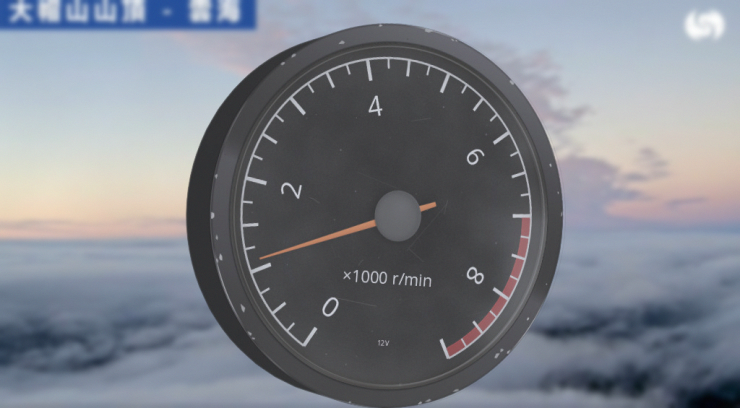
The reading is 1125 rpm
